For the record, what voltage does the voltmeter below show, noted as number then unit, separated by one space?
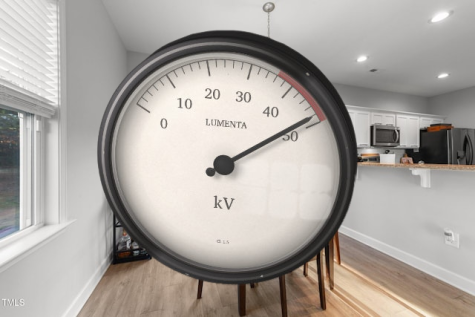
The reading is 48 kV
